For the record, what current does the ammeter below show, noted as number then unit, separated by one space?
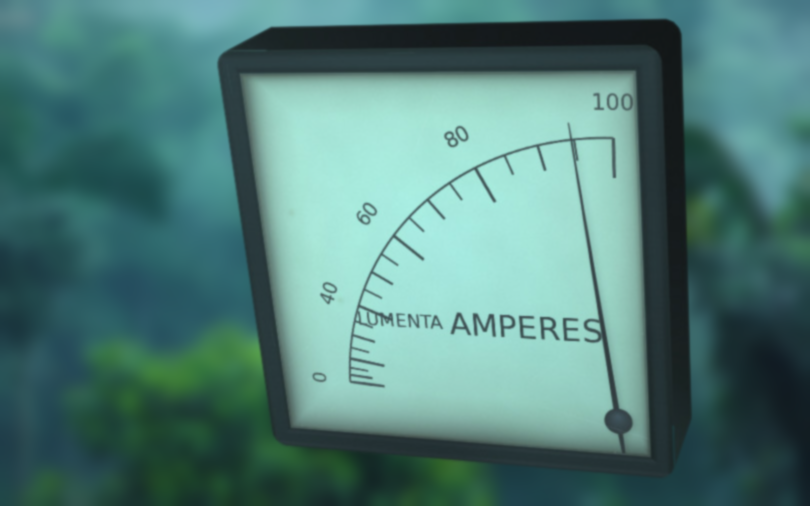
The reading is 95 A
